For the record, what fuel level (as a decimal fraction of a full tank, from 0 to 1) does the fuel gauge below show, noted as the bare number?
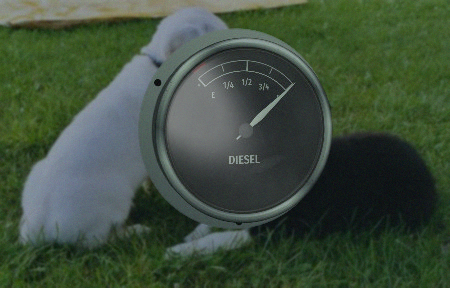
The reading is 1
